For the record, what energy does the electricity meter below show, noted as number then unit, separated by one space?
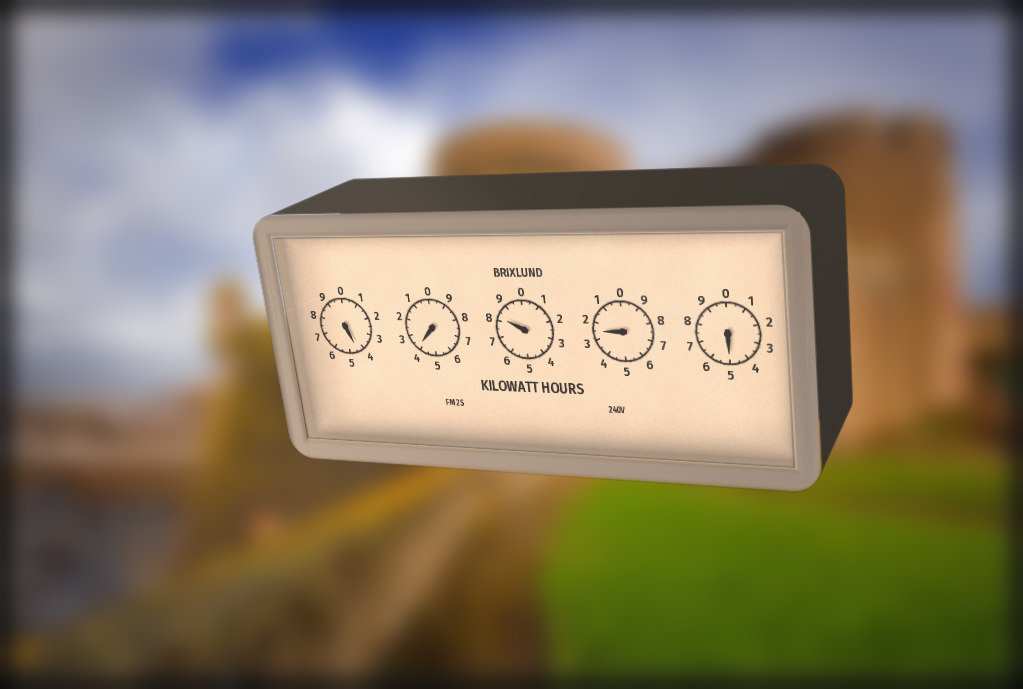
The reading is 43825 kWh
